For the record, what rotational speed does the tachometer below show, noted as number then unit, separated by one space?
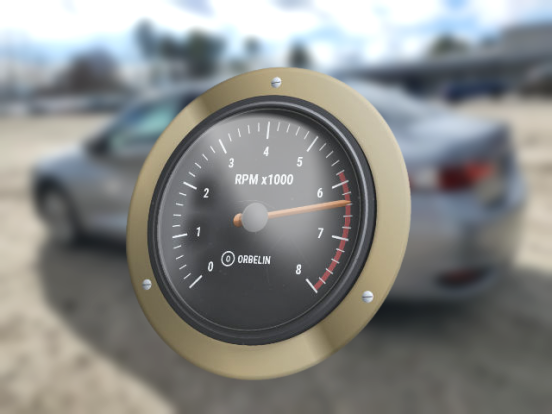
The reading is 6400 rpm
